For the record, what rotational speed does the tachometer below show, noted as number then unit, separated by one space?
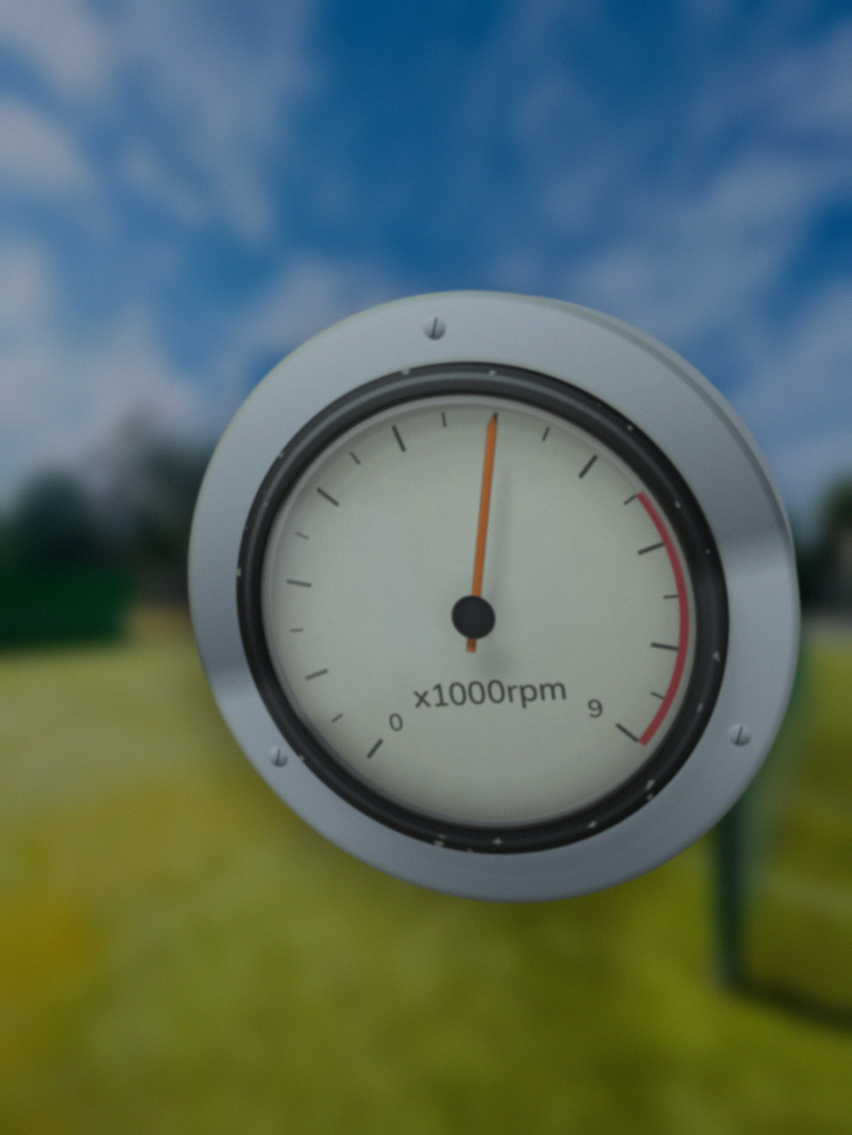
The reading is 5000 rpm
